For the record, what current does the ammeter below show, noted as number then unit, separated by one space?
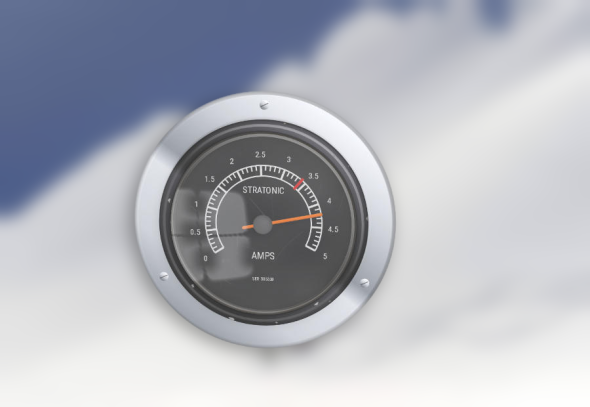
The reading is 4.2 A
